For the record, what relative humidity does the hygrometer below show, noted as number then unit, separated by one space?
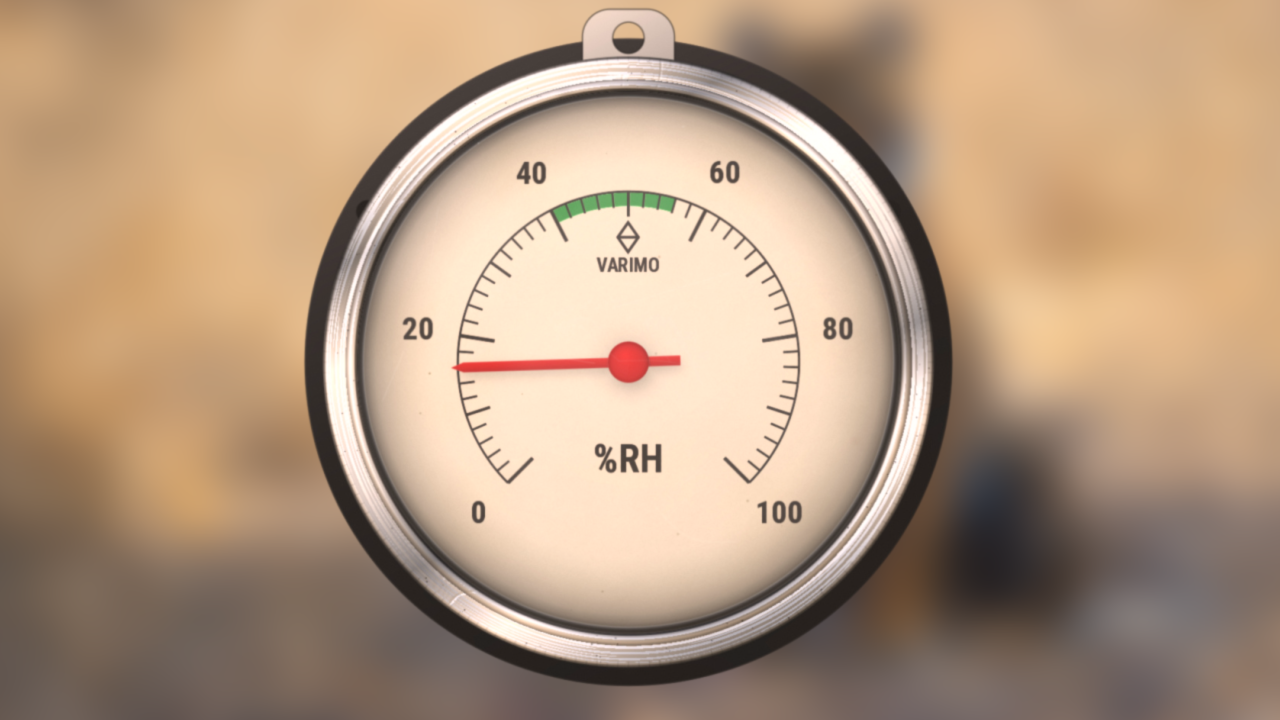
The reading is 16 %
